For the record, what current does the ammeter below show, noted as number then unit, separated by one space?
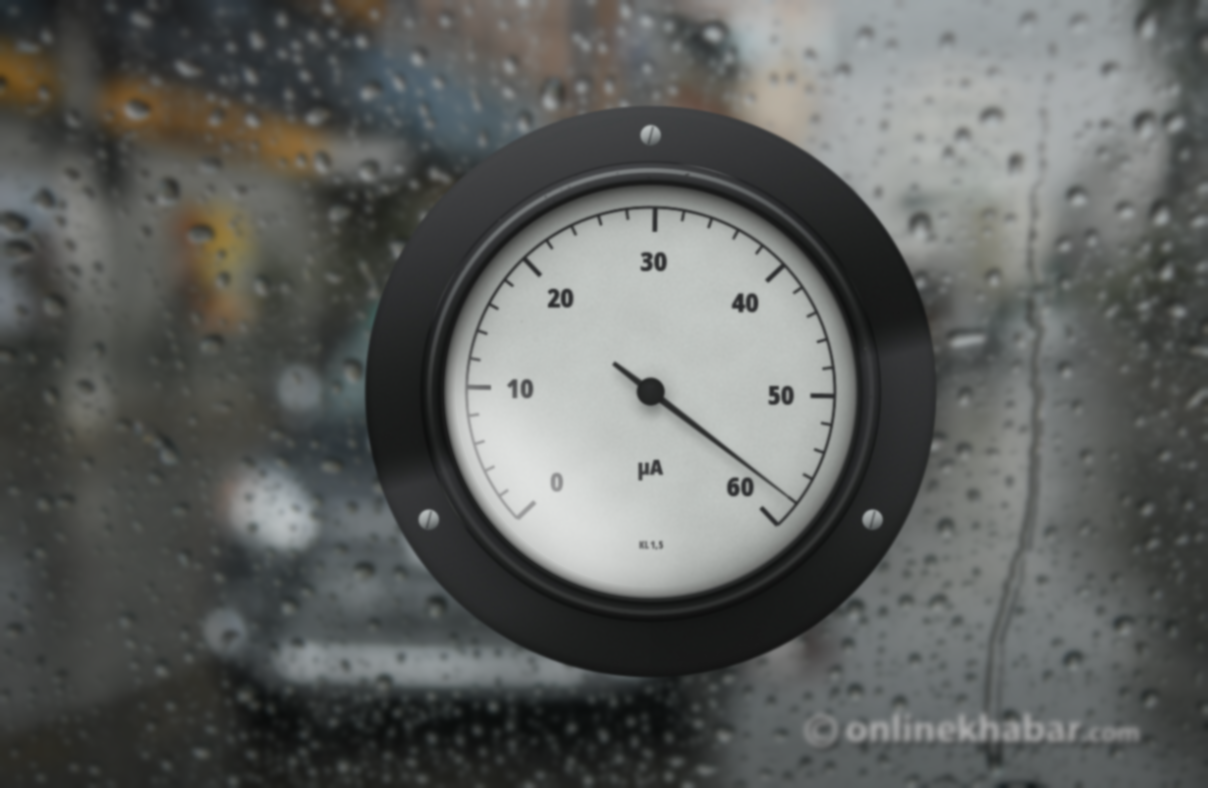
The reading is 58 µA
